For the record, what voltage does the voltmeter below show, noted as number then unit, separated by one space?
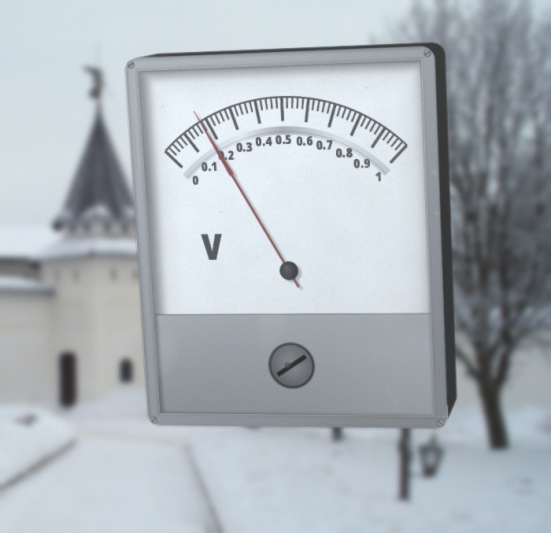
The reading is 0.18 V
